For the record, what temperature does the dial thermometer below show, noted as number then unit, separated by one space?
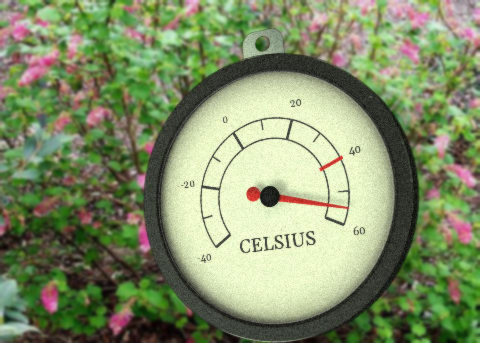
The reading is 55 °C
